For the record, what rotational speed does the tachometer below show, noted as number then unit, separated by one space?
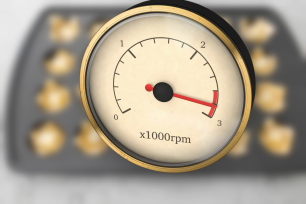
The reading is 2800 rpm
